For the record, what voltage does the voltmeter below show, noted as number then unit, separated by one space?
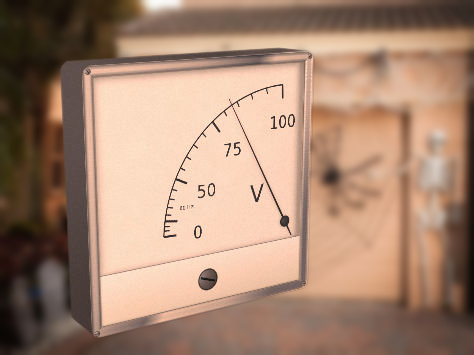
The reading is 82.5 V
